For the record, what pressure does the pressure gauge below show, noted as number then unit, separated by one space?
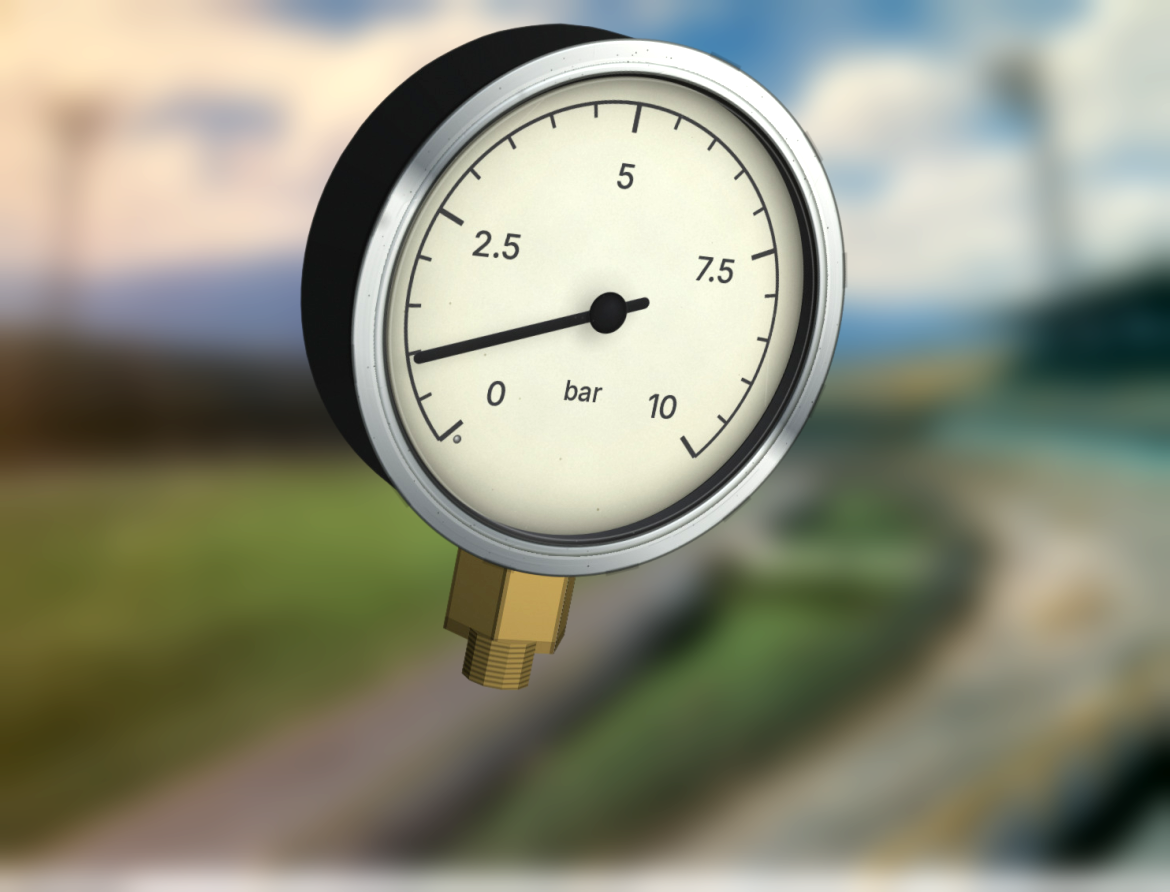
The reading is 1 bar
